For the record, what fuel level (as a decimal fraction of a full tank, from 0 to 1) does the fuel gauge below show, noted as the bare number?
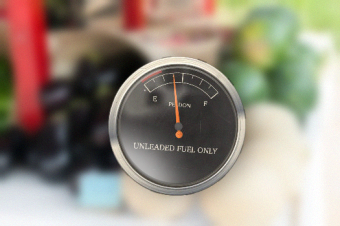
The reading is 0.375
